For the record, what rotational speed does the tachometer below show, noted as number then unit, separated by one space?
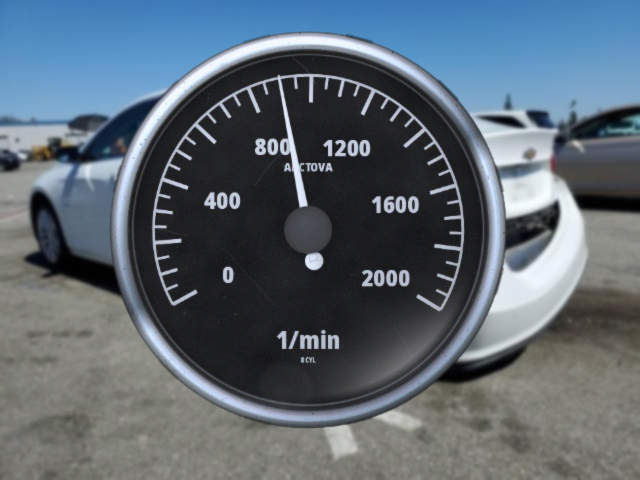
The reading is 900 rpm
